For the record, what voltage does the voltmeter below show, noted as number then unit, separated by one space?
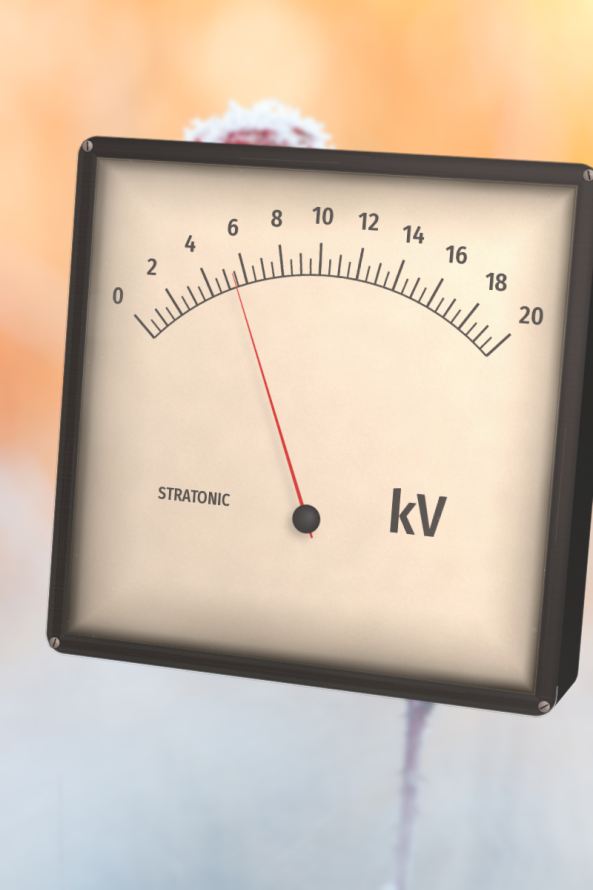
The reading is 5.5 kV
